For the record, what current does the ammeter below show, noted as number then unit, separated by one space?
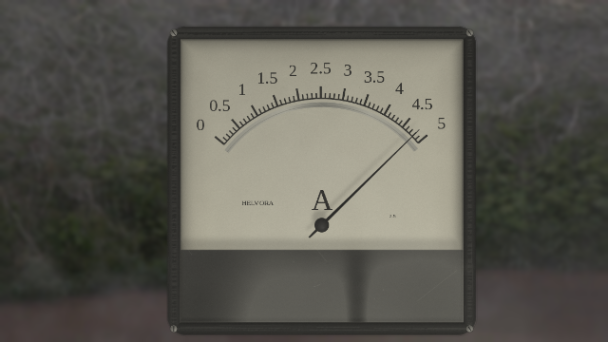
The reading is 4.8 A
